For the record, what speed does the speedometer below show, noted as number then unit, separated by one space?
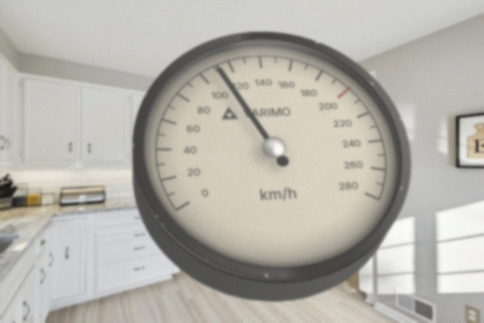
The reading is 110 km/h
